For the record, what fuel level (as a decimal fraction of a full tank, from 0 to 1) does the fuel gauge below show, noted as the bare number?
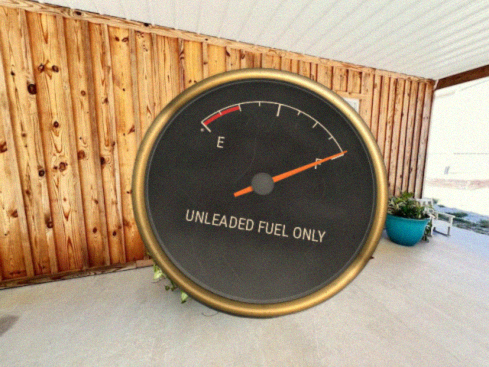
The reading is 1
